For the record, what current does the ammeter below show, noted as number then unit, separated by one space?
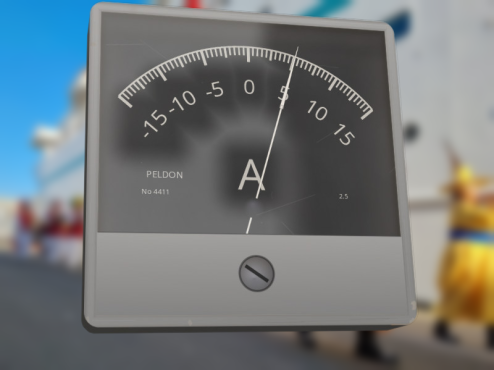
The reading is 5 A
